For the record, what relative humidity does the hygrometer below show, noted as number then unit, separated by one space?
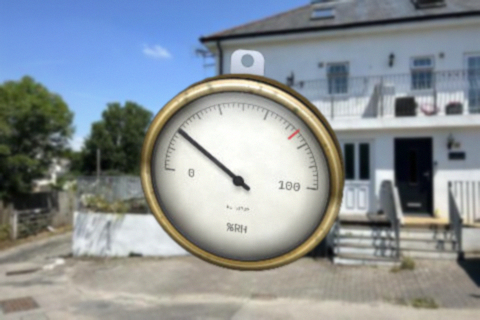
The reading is 20 %
